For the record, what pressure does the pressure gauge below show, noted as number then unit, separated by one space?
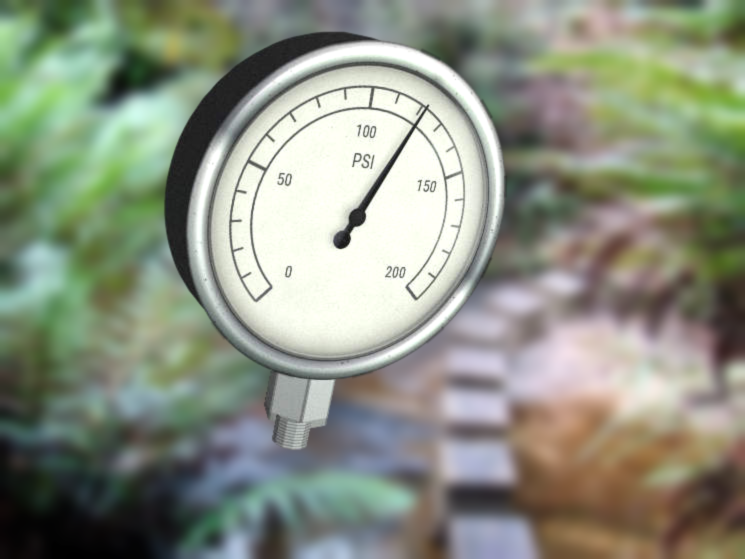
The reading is 120 psi
